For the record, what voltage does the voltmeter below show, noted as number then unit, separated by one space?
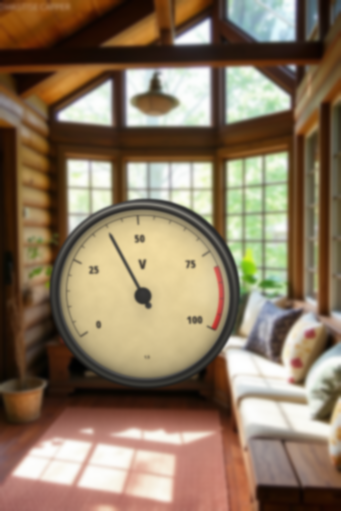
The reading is 40 V
